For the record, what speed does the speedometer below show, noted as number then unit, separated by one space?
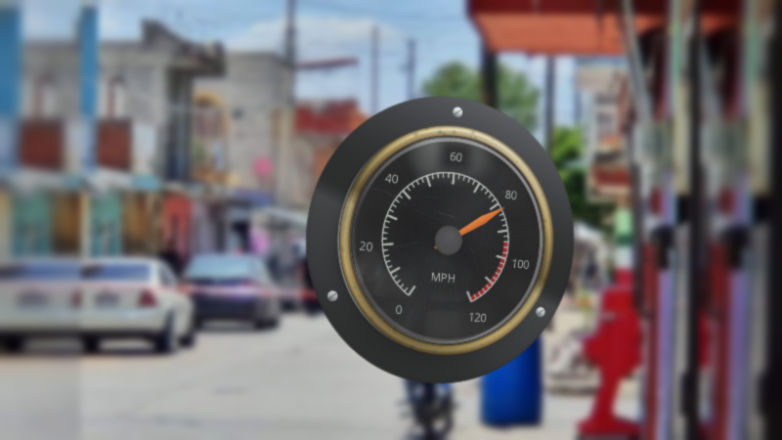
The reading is 82 mph
